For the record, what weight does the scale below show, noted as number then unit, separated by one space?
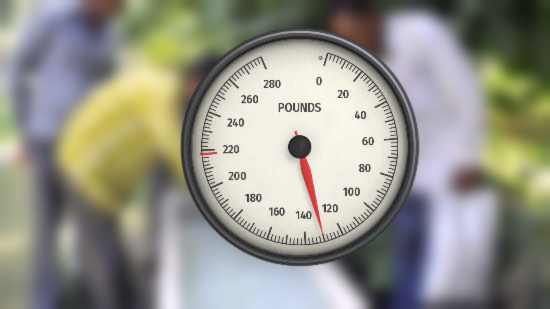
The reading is 130 lb
